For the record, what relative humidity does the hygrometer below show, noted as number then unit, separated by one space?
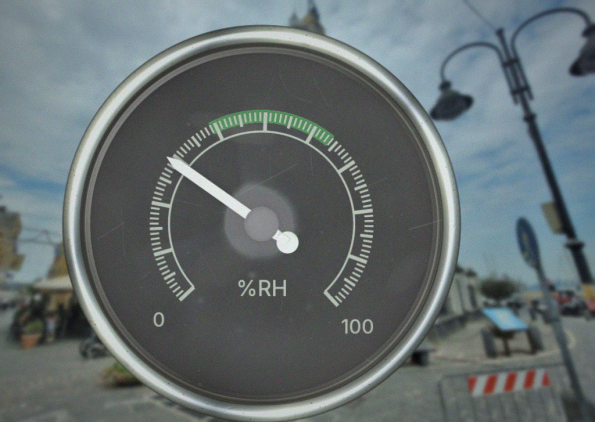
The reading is 29 %
